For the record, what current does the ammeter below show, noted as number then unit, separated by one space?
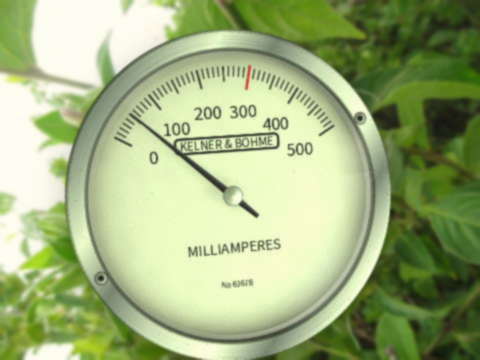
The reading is 50 mA
